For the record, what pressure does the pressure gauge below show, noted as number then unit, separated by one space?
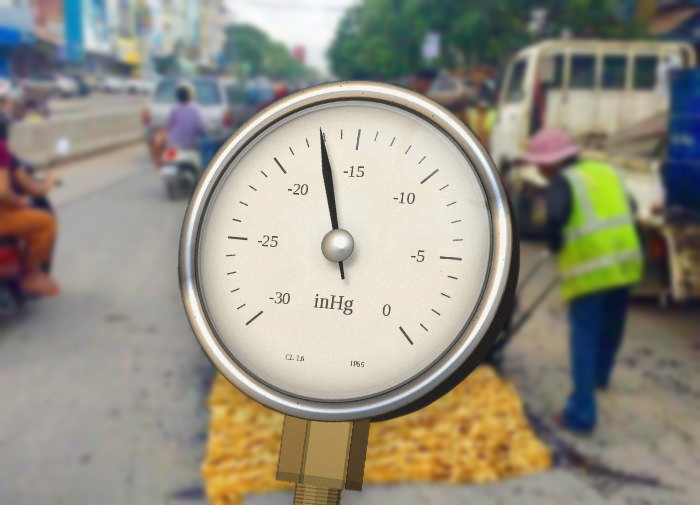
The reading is -17 inHg
